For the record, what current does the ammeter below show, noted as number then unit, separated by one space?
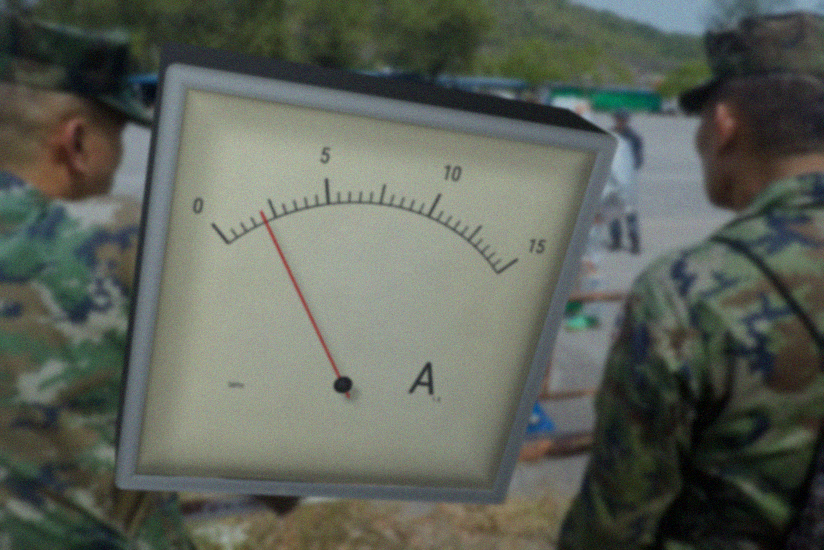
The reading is 2 A
